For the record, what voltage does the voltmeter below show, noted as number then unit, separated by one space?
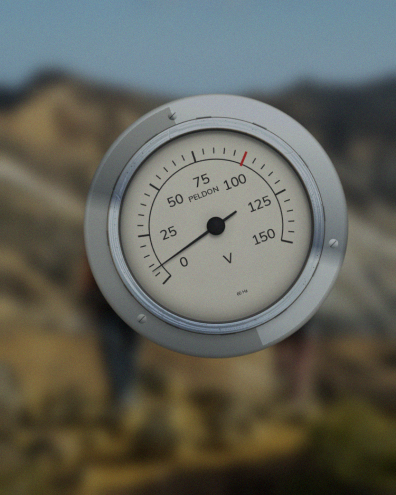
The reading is 7.5 V
